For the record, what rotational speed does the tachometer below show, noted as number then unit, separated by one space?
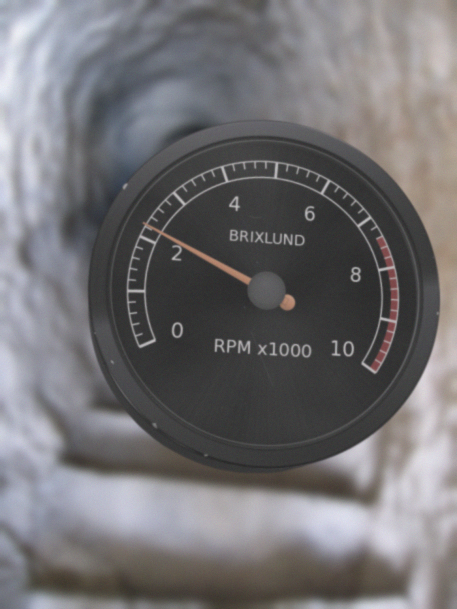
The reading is 2200 rpm
